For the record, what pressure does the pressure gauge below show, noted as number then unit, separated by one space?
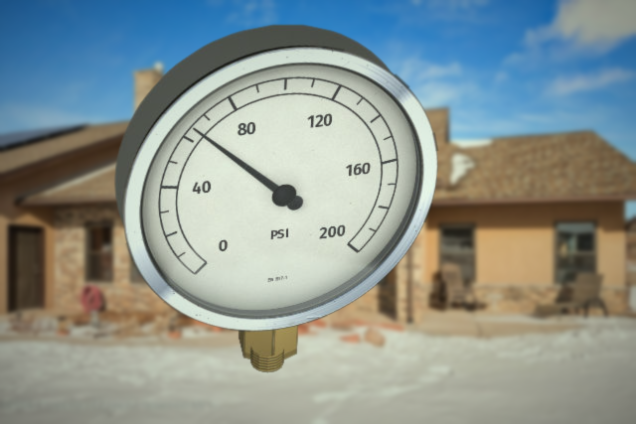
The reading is 65 psi
